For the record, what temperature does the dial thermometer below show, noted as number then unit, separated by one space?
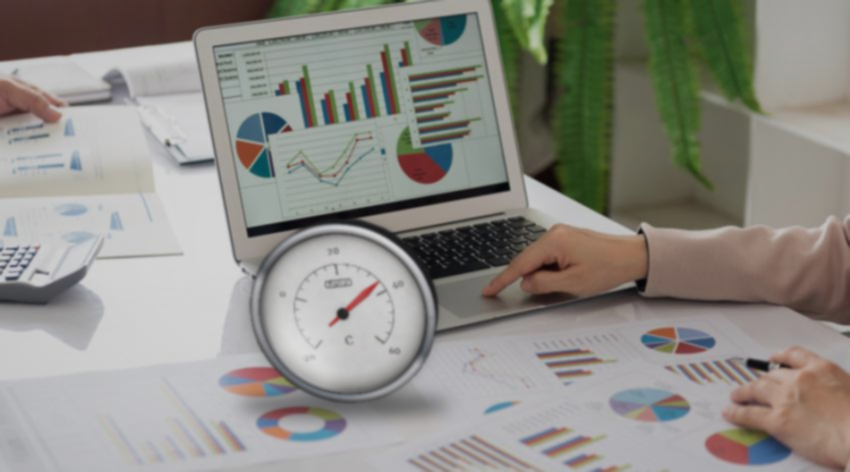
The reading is 36 °C
